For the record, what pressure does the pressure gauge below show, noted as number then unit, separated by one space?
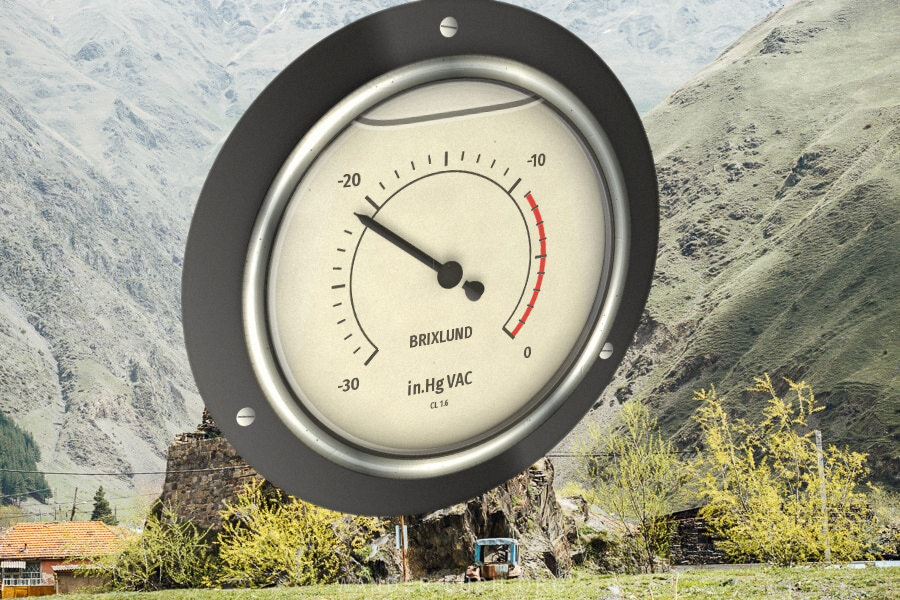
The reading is -21 inHg
